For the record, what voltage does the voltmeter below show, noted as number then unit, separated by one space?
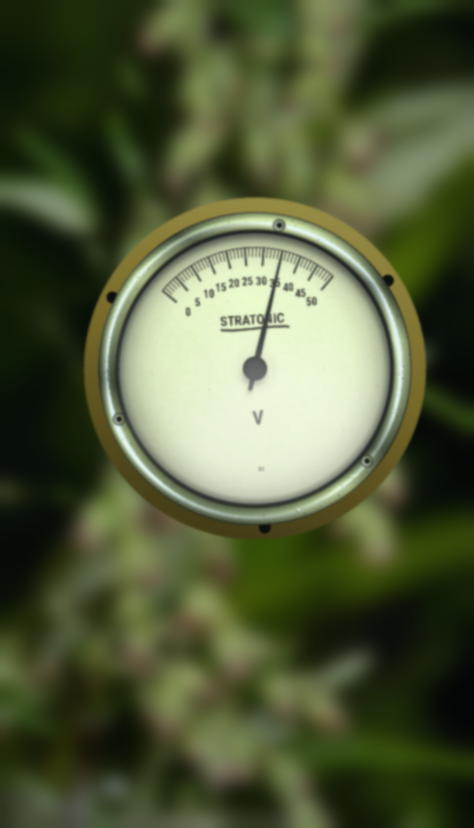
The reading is 35 V
